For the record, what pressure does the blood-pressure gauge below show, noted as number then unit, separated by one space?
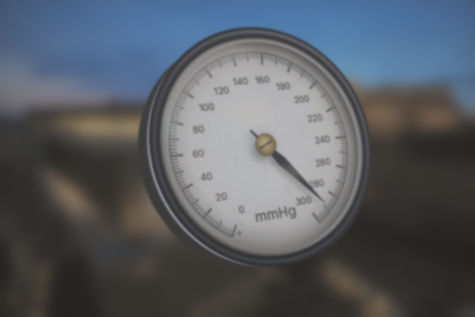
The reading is 290 mmHg
